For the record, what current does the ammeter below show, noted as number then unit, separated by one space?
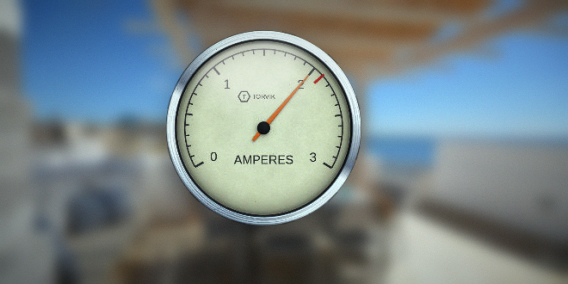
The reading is 2 A
